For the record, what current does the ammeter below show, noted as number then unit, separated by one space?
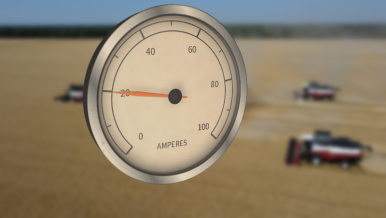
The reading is 20 A
